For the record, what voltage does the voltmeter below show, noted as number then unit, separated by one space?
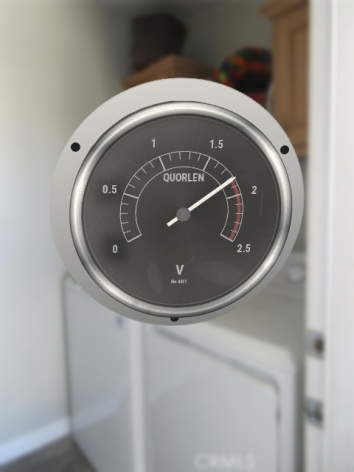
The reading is 1.8 V
